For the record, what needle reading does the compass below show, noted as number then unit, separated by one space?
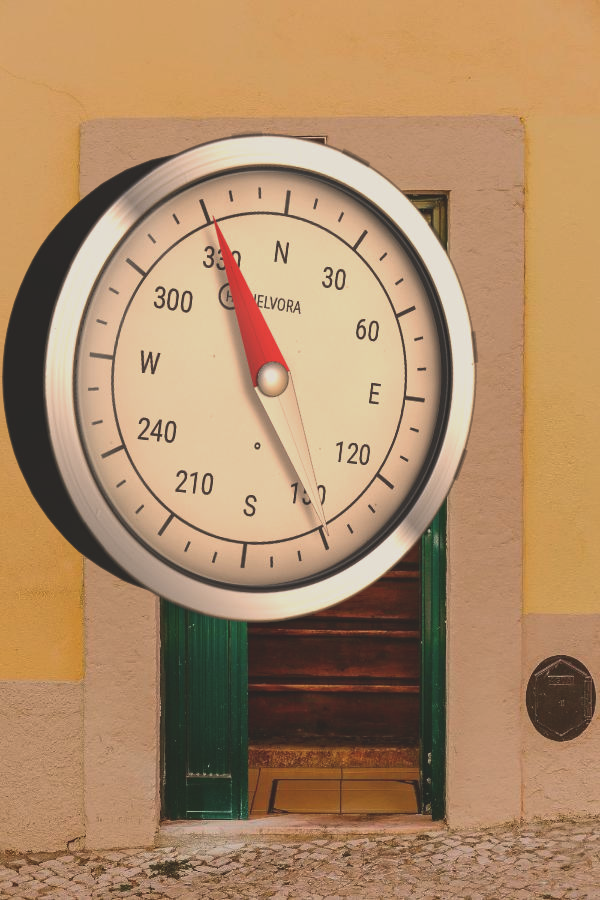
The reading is 330 °
